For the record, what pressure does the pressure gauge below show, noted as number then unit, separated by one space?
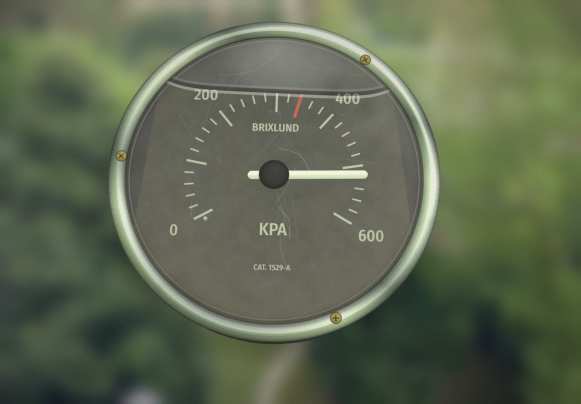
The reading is 520 kPa
